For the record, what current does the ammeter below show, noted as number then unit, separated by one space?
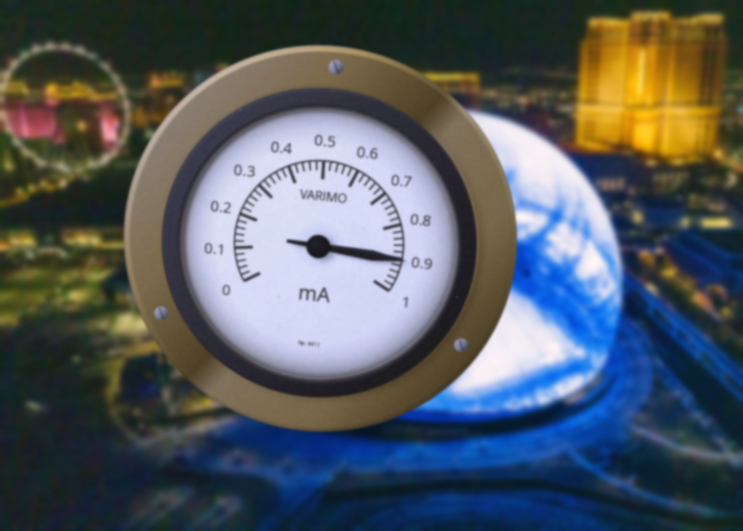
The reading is 0.9 mA
